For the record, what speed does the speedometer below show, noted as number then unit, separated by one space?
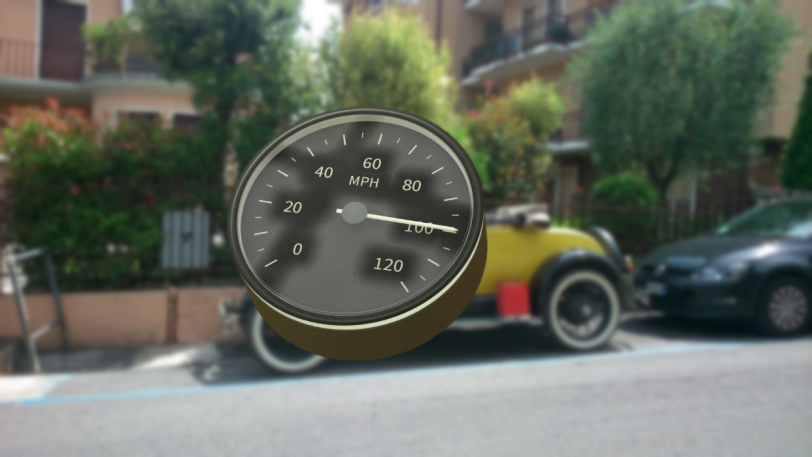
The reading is 100 mph
